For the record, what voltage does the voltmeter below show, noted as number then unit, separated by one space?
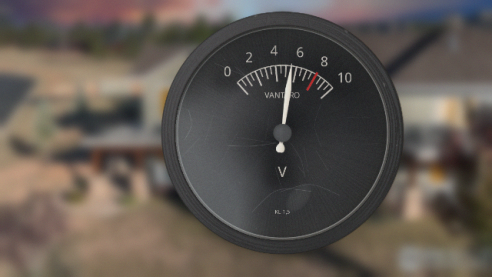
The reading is 5.5 V
